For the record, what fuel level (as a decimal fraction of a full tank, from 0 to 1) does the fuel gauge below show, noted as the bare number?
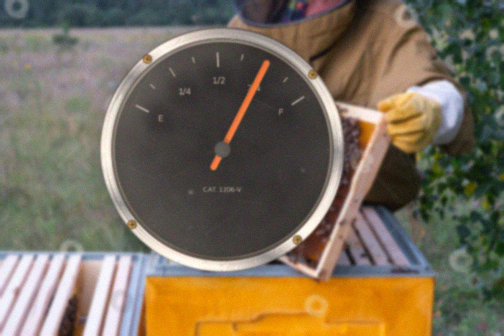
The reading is 0.75
